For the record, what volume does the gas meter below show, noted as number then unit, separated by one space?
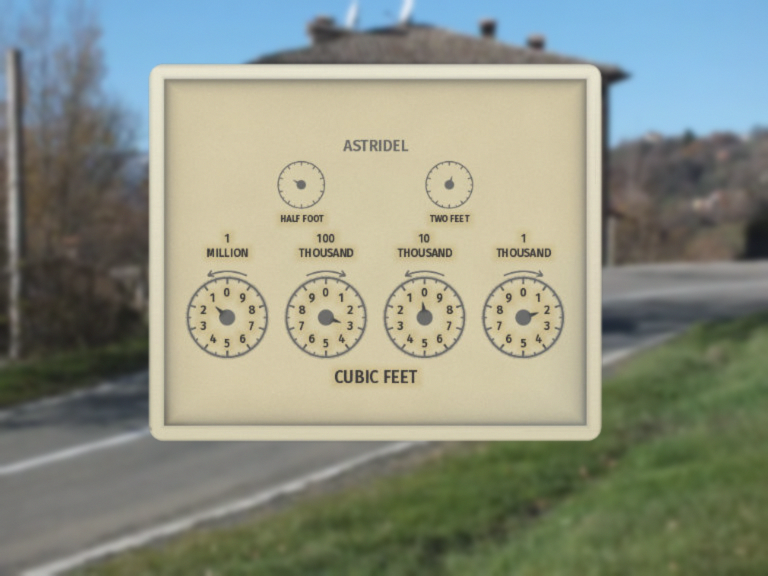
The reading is 130200 ft³
